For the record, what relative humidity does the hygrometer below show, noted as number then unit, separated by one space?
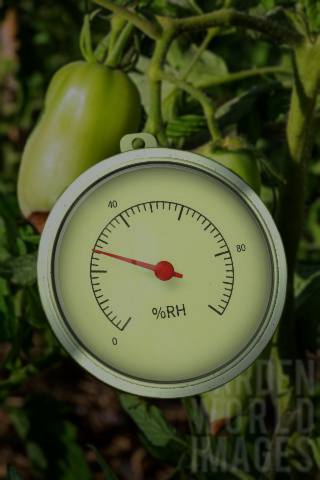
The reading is 26 %
